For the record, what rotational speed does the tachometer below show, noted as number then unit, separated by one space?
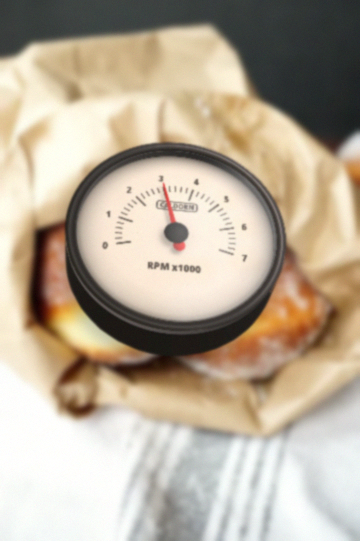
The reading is 3000 rpm
